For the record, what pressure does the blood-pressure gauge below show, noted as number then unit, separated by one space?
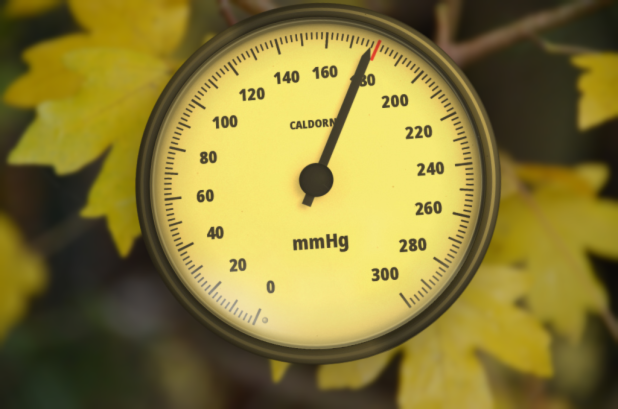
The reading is 178 mmHg
